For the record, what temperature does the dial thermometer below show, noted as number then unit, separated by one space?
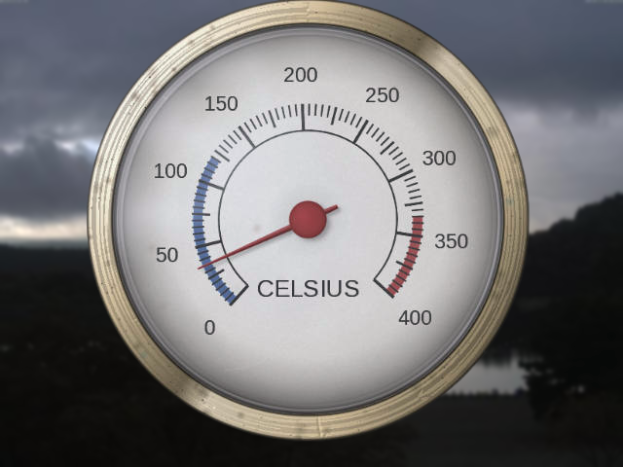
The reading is 35 °C
